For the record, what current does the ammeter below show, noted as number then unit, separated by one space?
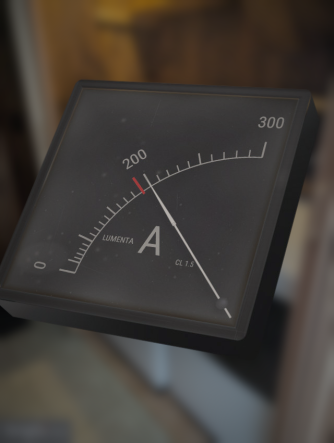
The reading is 200 A
